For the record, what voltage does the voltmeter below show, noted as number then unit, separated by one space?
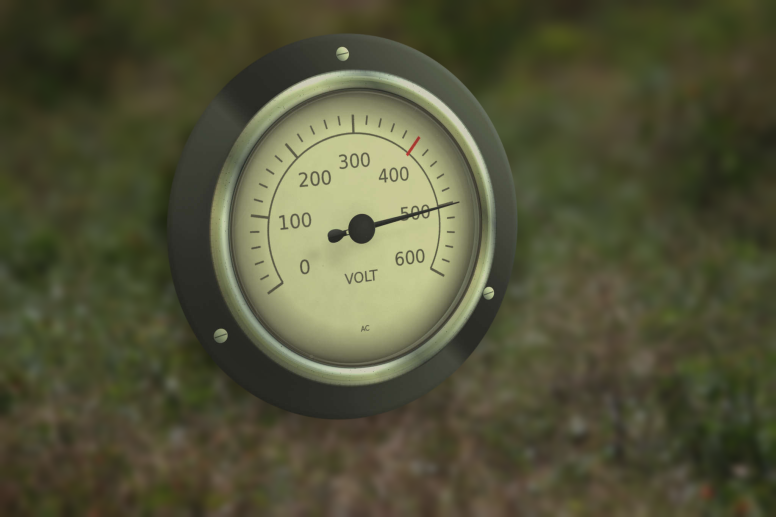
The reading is 500 V
